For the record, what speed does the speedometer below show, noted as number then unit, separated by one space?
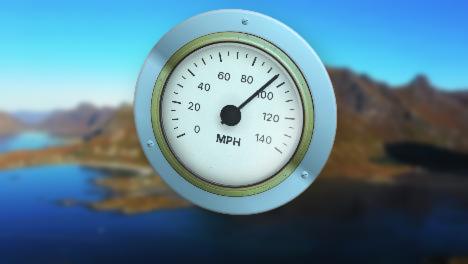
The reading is 95 mph
